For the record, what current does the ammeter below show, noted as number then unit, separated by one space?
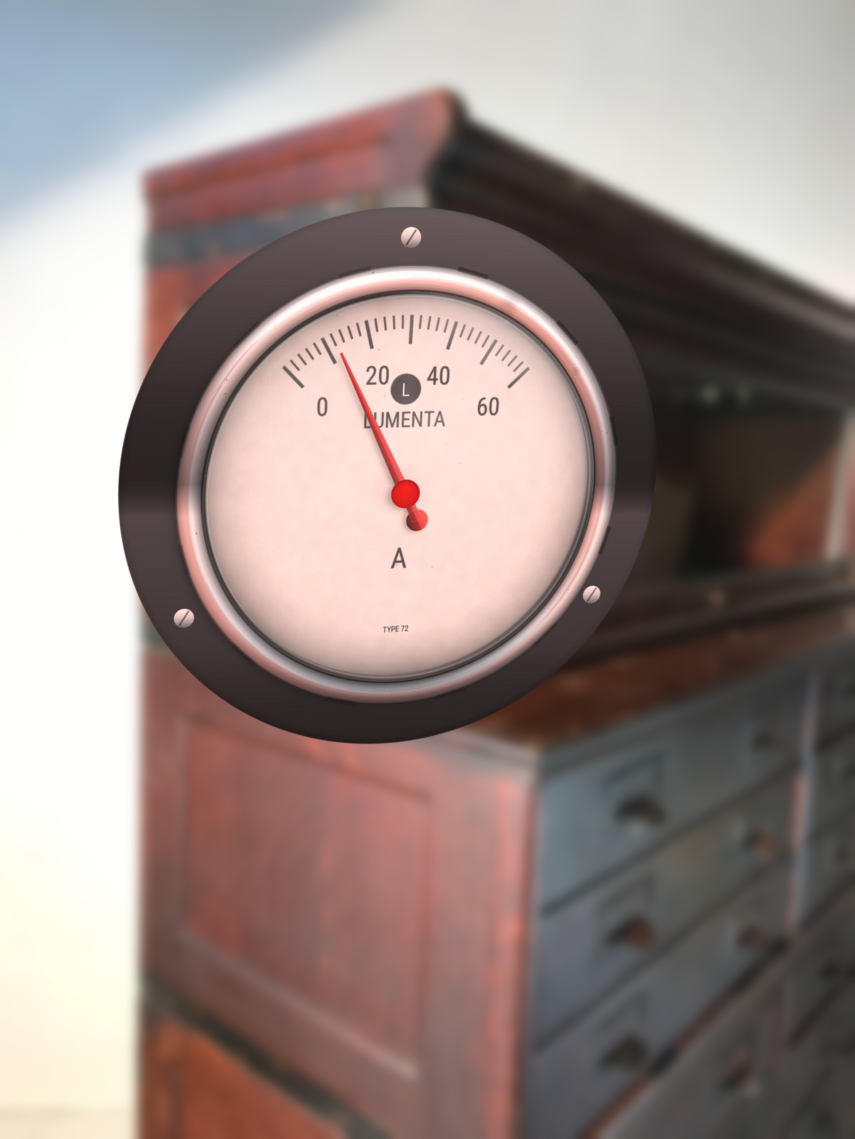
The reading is 12 A
